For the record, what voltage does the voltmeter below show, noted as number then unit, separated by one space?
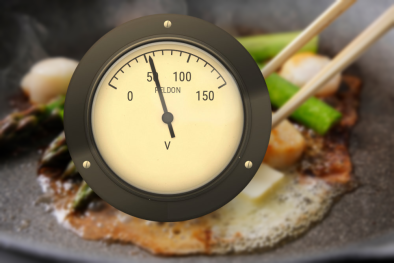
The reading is 55 V
